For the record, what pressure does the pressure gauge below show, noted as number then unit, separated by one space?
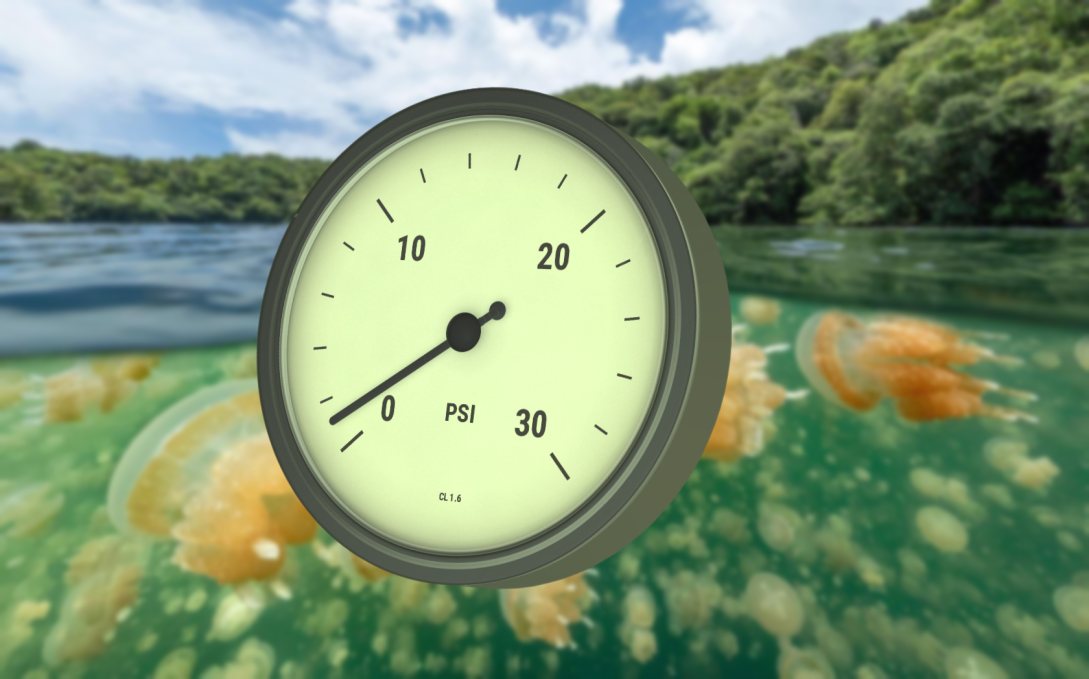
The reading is 1 psi
